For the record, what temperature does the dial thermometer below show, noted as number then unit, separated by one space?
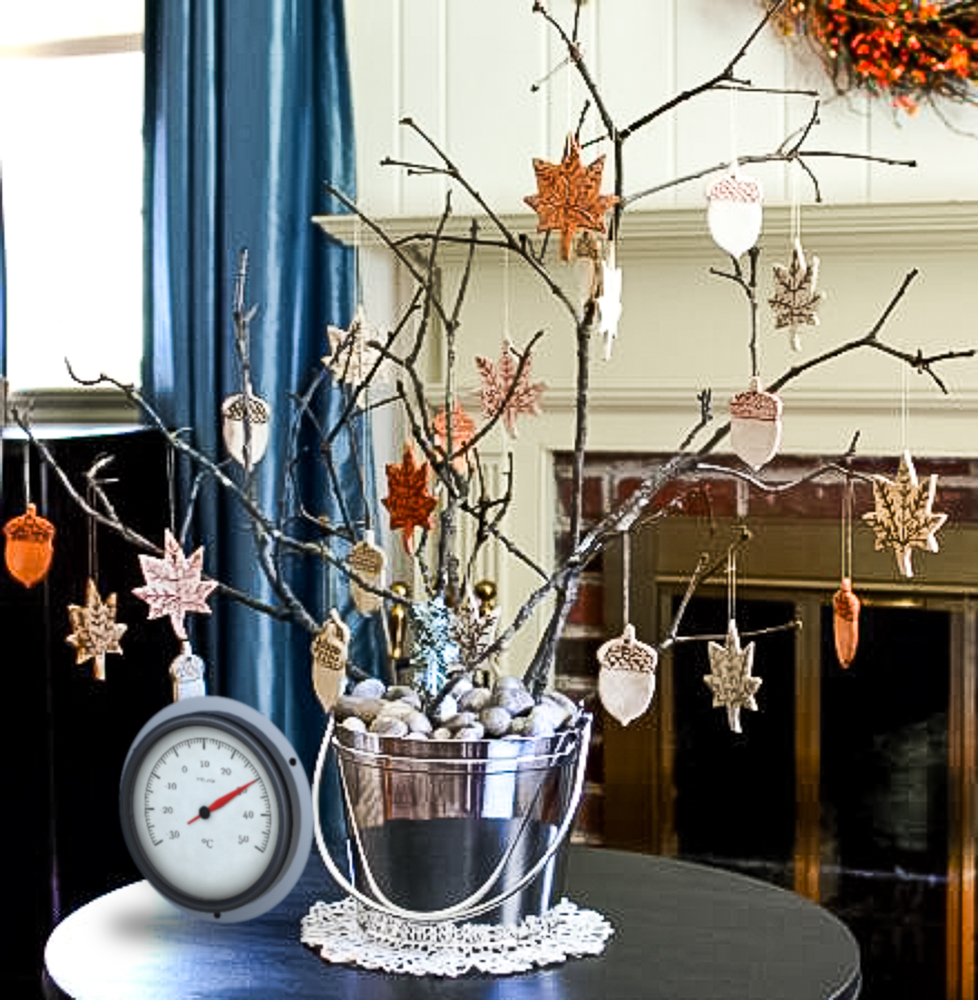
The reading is 30 °C
